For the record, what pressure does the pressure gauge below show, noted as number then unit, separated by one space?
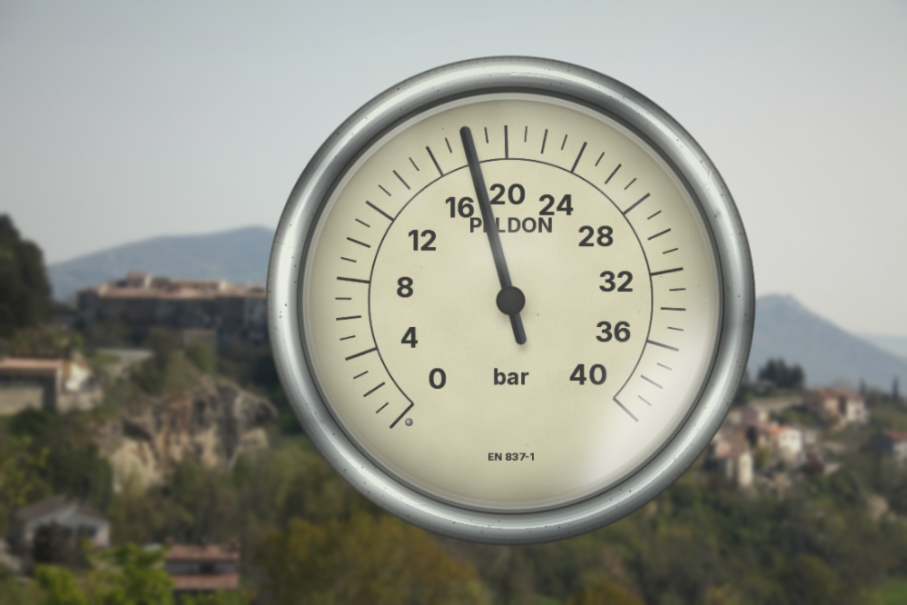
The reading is 18 bar
